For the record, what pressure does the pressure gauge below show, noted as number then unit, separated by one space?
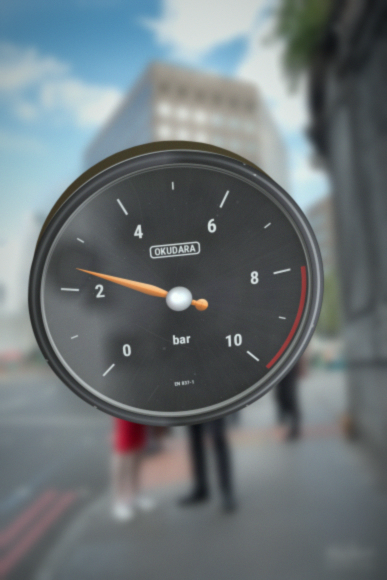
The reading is 2.5 bar
